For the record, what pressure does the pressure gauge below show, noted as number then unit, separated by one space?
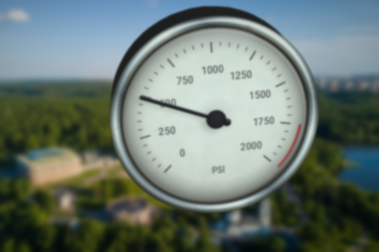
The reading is 500 psi
